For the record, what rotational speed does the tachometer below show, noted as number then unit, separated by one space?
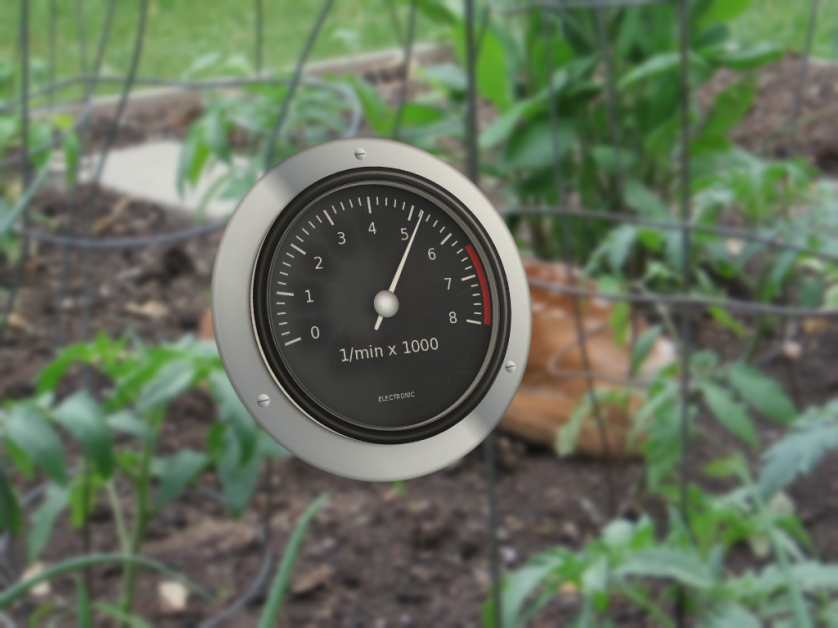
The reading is 5200 rpm
